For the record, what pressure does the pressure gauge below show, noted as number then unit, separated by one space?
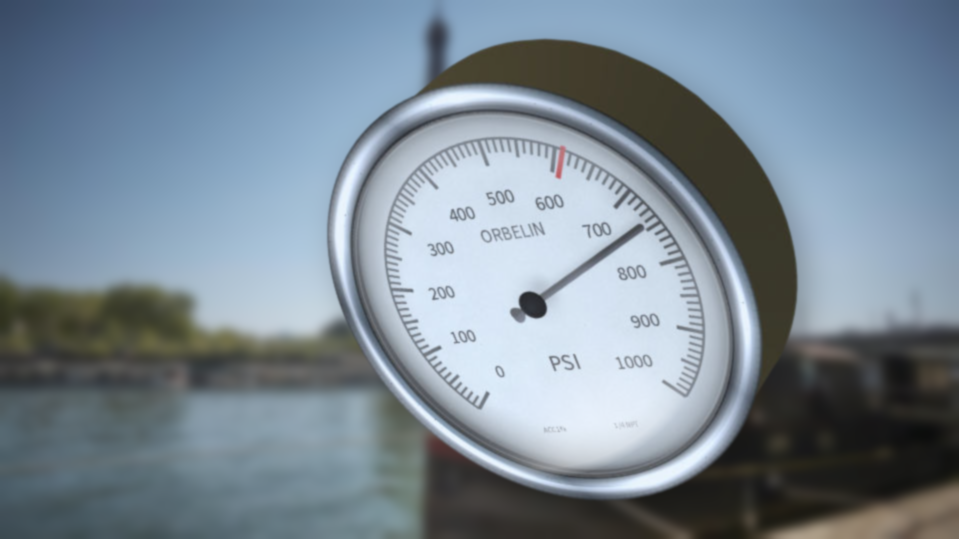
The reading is 740 psi
